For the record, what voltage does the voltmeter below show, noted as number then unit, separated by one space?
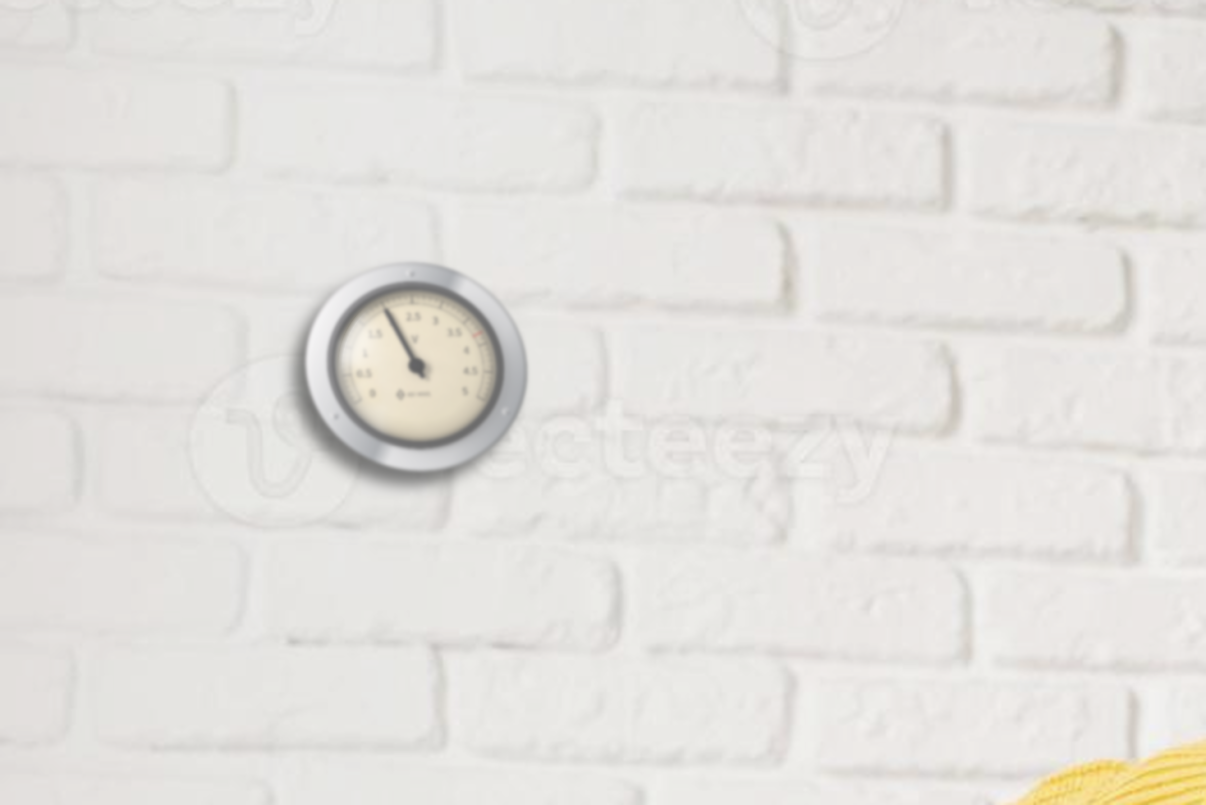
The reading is 2 V
